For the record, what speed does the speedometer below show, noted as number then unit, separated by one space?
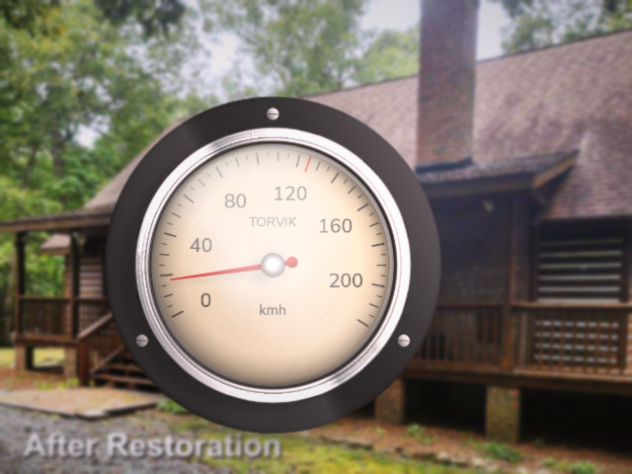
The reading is 17.5 km/h
